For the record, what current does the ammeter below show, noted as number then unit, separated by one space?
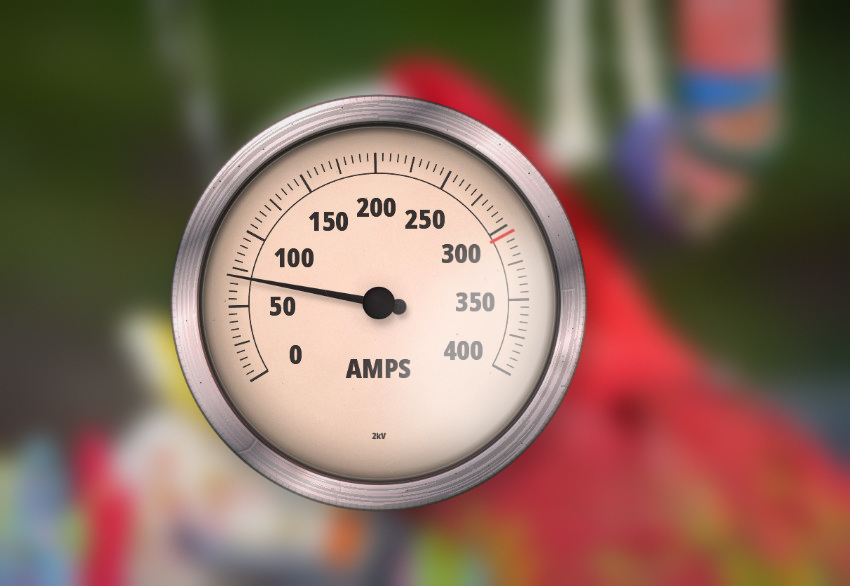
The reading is 70 A
